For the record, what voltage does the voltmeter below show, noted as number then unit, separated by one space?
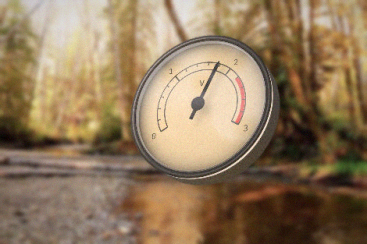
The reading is 1.8 V
